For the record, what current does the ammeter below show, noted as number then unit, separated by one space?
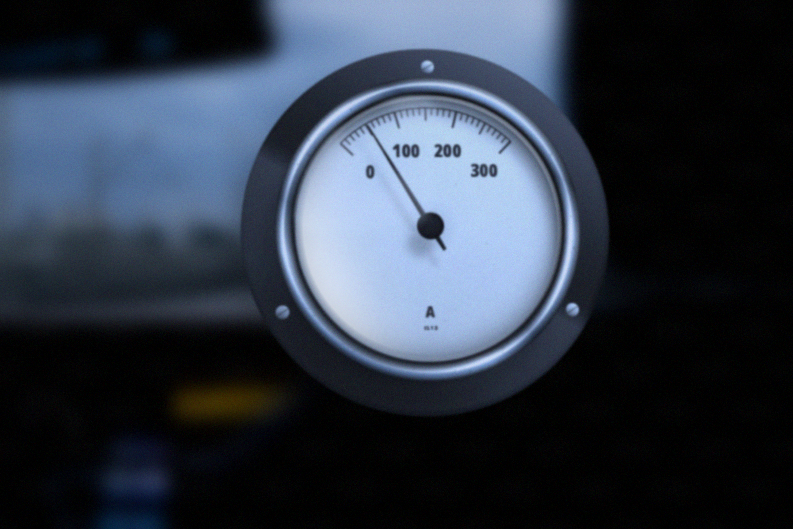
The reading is 50 A
